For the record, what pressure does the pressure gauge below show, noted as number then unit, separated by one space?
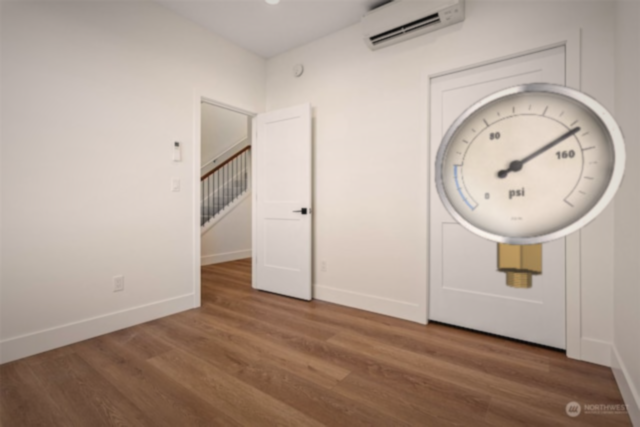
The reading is 145 psi
